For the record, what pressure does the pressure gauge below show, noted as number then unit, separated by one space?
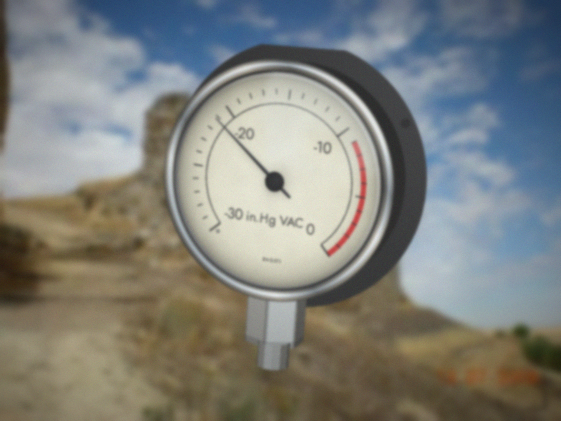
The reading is -21 inHg
